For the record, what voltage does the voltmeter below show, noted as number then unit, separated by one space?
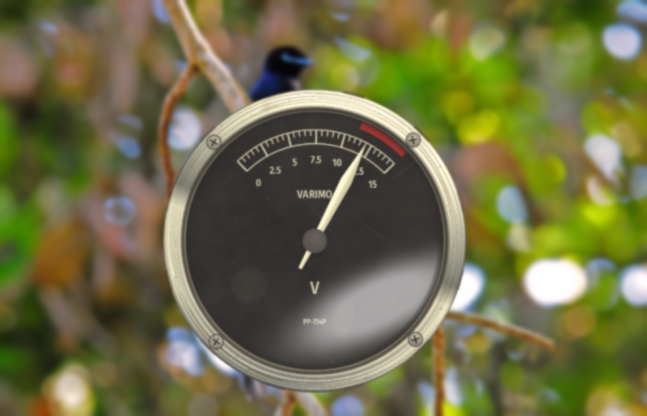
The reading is 12 V
